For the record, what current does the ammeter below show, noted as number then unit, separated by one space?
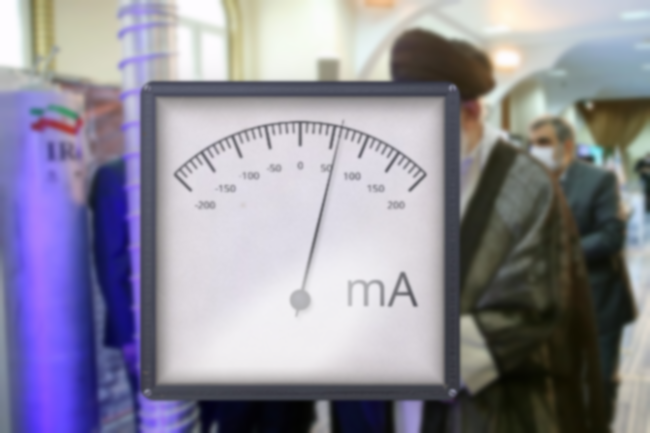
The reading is 60 mA
